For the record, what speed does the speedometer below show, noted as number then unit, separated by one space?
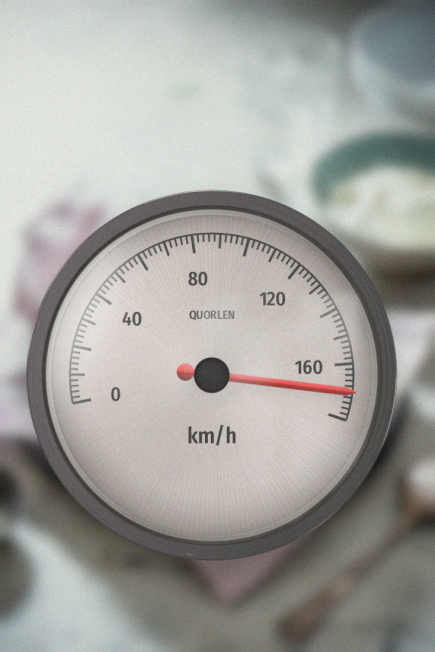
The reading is 170 km/h
